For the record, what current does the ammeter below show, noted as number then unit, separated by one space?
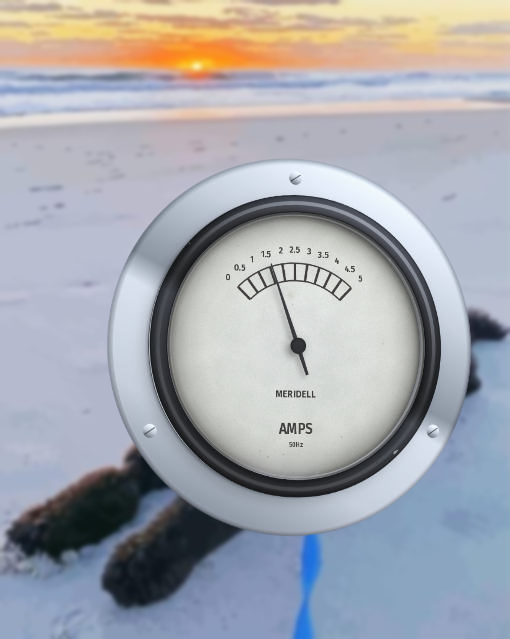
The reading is 1.5 A
